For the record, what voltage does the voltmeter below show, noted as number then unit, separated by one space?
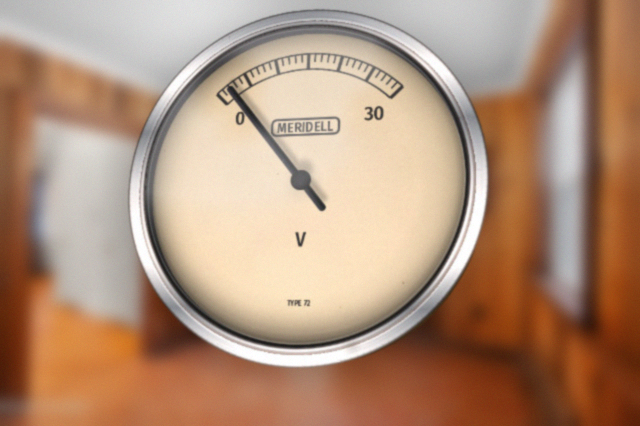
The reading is 2 V
